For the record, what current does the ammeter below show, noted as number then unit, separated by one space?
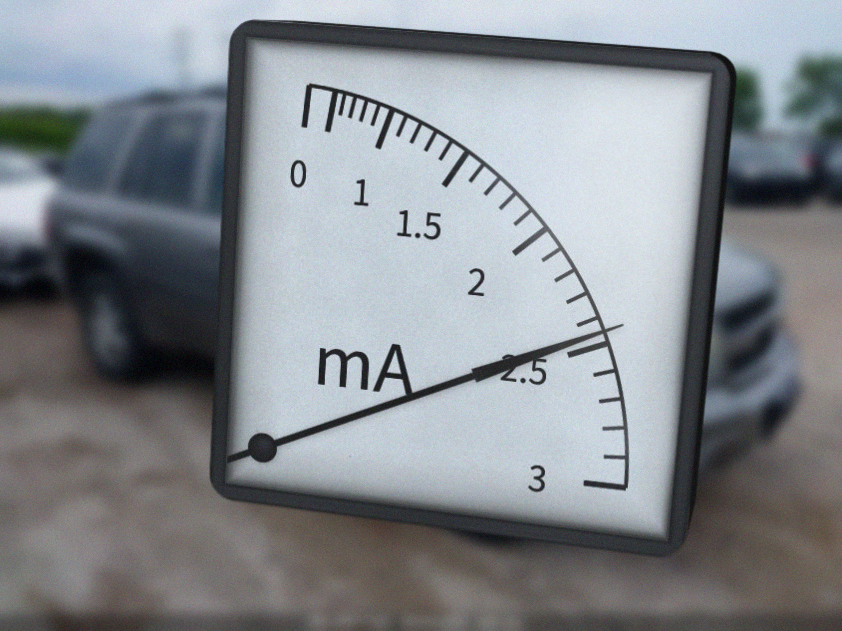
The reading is 2.45 mA
